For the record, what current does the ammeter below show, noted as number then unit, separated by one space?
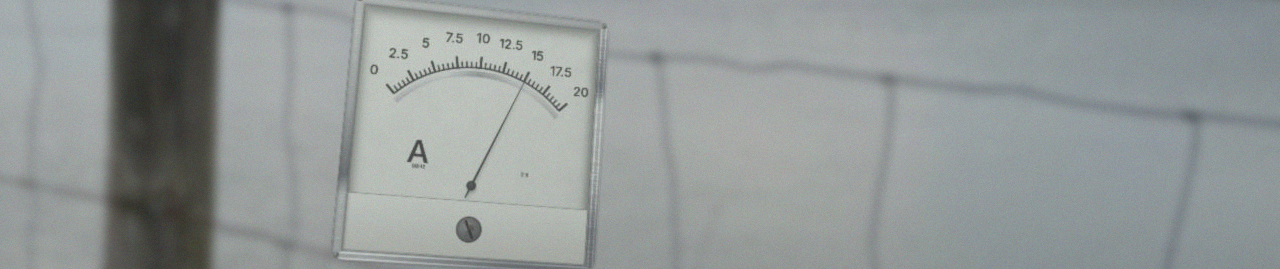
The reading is 15 A
